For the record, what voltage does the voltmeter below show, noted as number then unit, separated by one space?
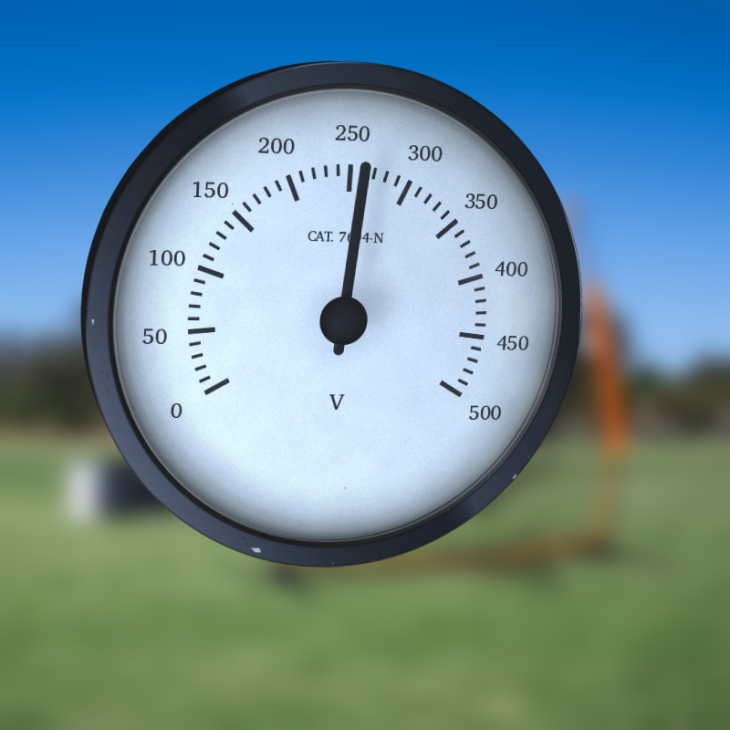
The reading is 260 V
